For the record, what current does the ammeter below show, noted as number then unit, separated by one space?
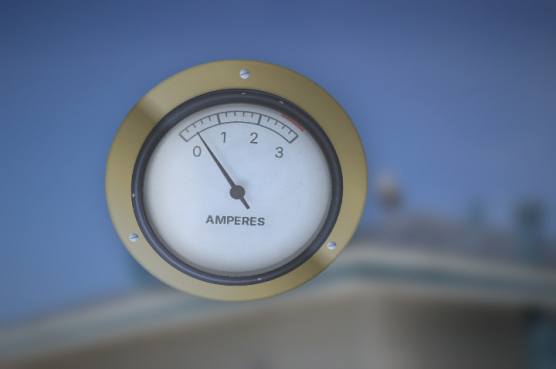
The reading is 0.4 A
